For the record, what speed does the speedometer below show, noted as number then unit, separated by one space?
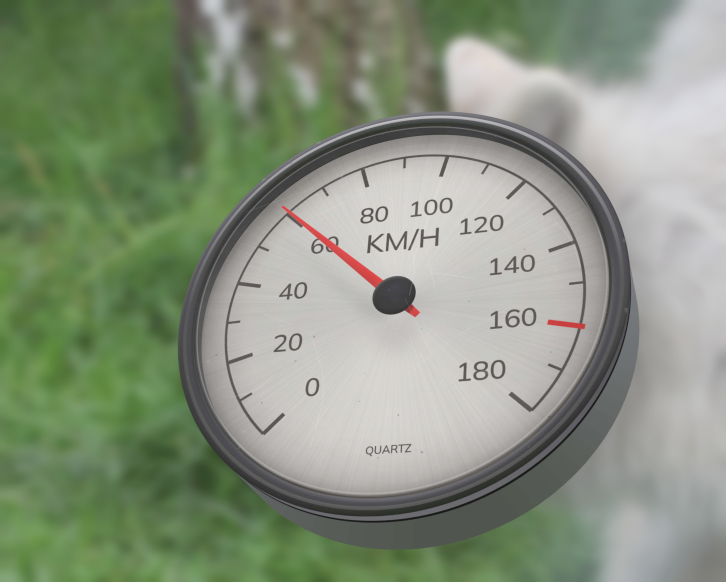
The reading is 60 km/h
